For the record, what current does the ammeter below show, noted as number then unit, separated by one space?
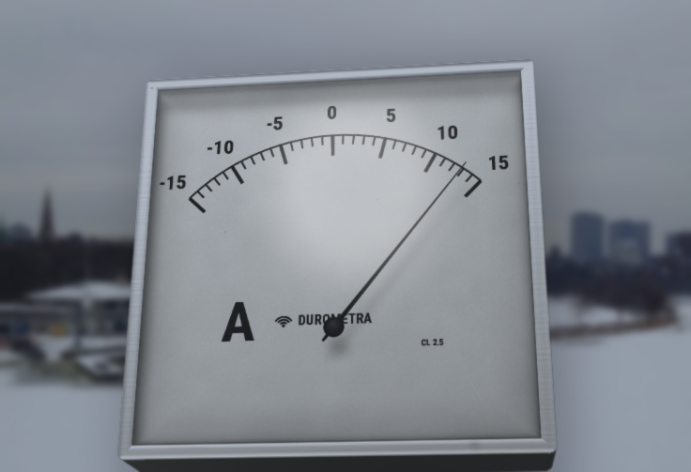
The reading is 13 A
